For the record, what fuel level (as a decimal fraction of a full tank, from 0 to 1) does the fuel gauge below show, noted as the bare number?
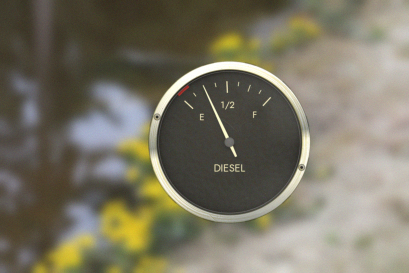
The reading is 0.25
